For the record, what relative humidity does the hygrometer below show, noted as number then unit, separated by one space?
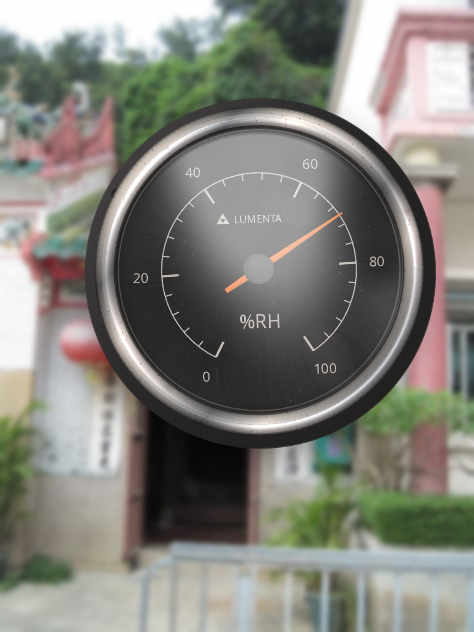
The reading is 70 %
